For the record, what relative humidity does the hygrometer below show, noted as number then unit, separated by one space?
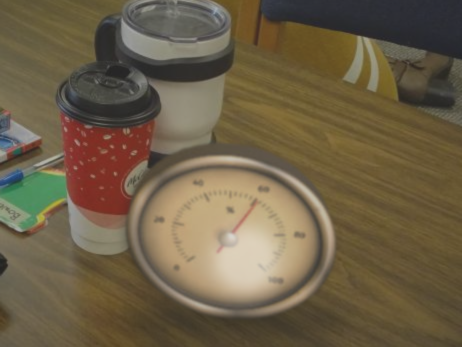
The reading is 60 %
